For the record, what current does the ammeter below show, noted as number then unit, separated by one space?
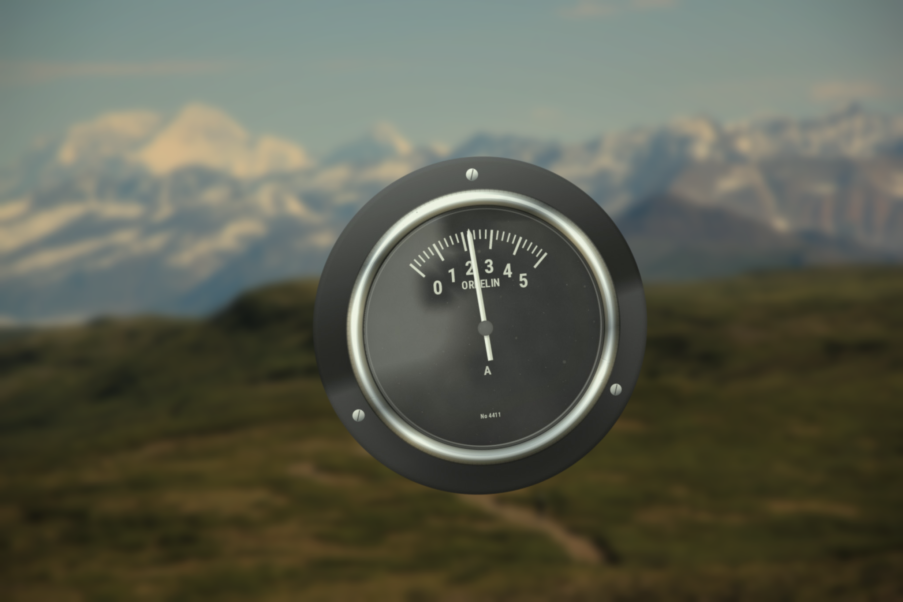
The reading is 2.2 A
